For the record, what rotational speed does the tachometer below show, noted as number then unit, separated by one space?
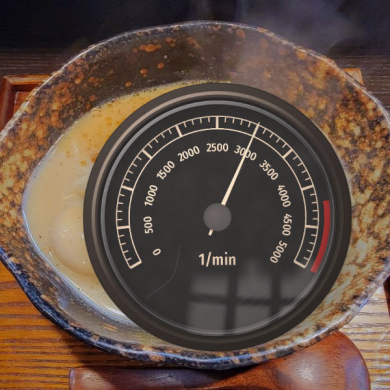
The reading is 3000 rpm
